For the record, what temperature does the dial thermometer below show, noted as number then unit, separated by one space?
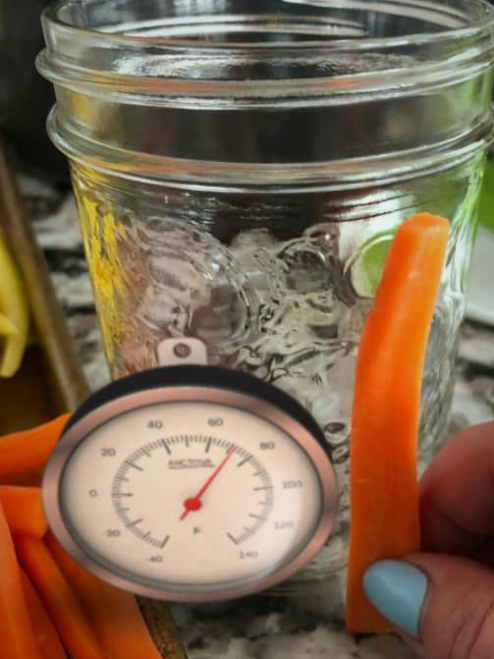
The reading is 70 °F
